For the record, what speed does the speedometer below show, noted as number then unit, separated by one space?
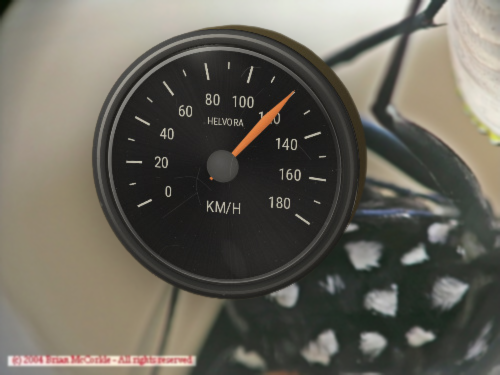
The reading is 120 km/h
